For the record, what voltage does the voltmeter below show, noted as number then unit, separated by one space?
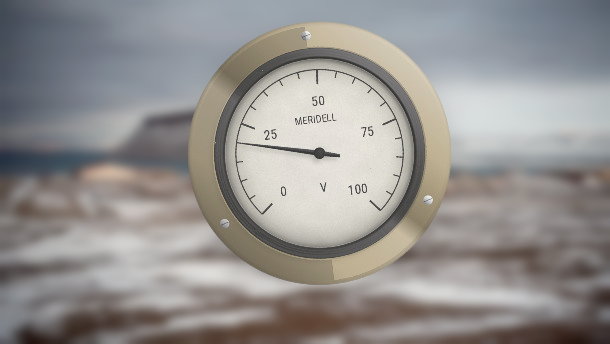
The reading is 20 V
